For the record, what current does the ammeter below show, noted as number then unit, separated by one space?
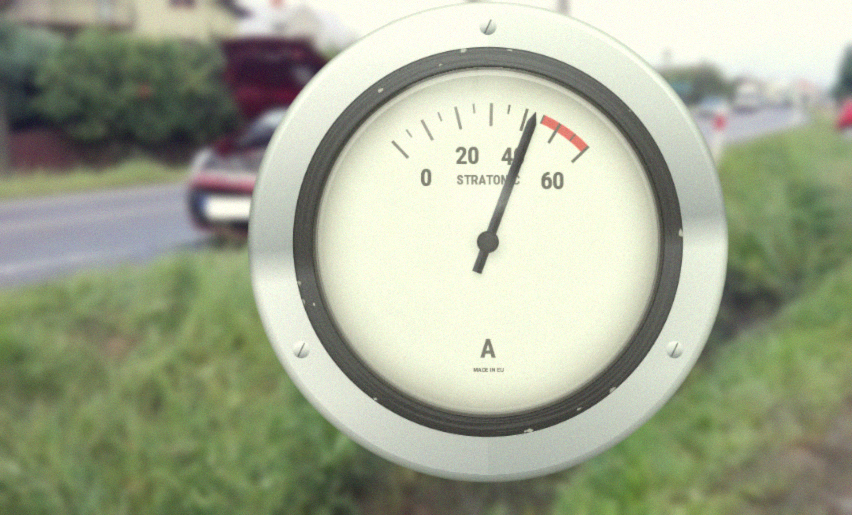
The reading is 42.5 A
